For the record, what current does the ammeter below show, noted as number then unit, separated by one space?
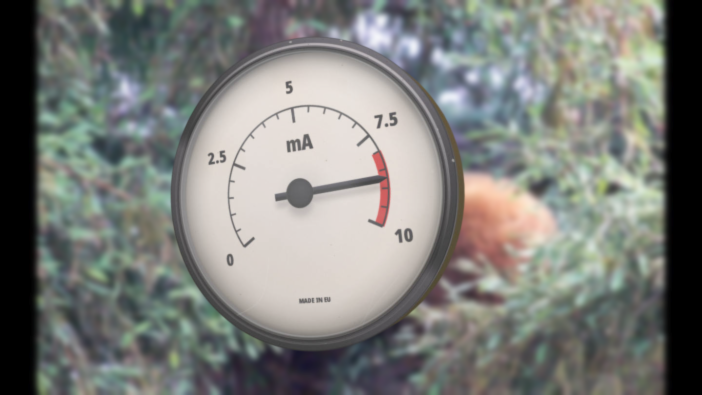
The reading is 8.75 mA
